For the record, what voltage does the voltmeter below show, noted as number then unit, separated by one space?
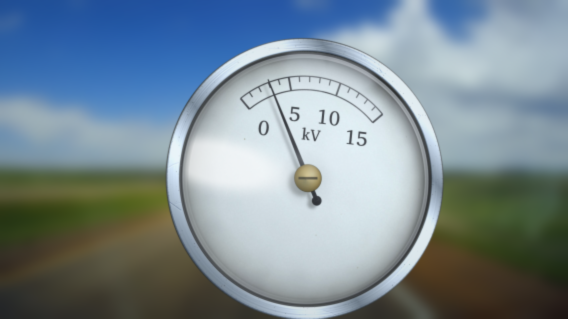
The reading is 3 kV
